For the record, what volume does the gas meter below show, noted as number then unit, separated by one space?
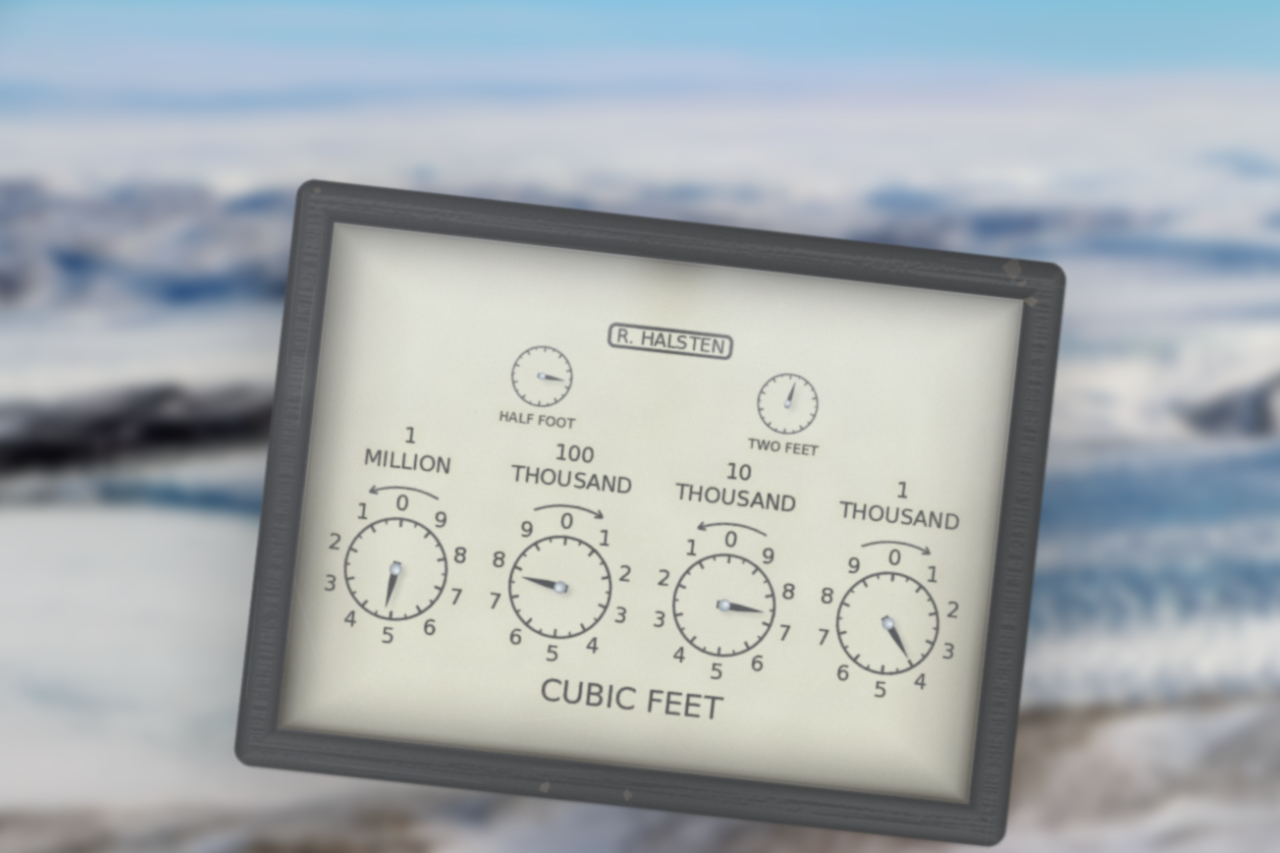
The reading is 477400 ft³
